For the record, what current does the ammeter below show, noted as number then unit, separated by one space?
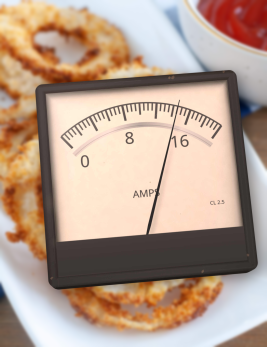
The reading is 14.5 A
